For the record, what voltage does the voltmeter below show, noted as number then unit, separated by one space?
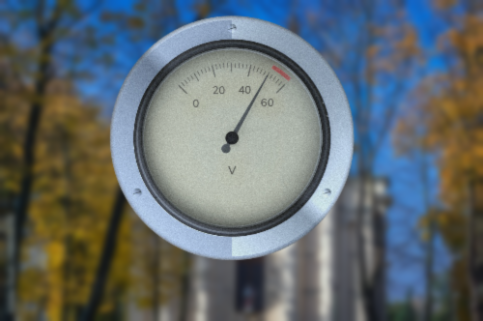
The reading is 50 V
